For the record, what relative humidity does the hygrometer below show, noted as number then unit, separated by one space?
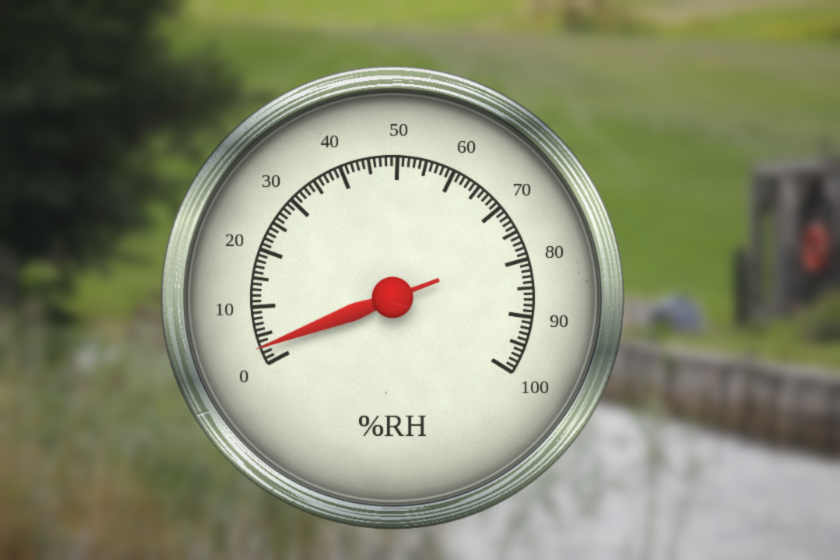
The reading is 3 %
